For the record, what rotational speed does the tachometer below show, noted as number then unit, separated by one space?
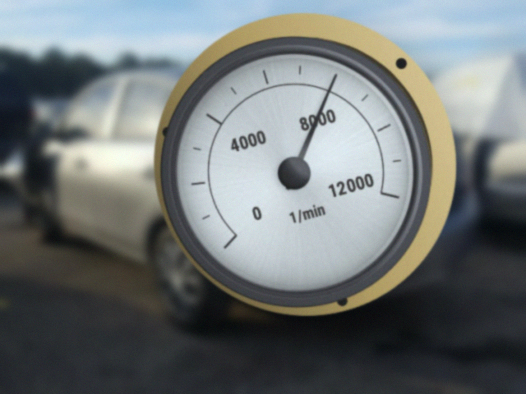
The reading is 8000 rpm
